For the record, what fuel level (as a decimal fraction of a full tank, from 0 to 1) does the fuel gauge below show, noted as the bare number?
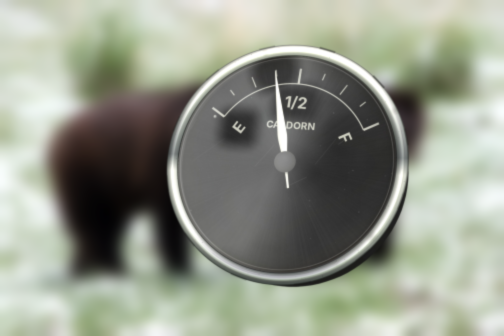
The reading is 0.375
